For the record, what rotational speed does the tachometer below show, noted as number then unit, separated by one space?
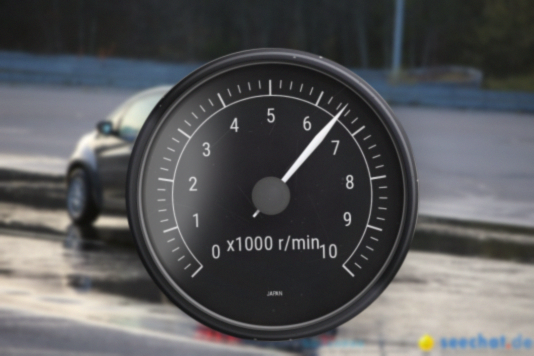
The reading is 6500 rpm
